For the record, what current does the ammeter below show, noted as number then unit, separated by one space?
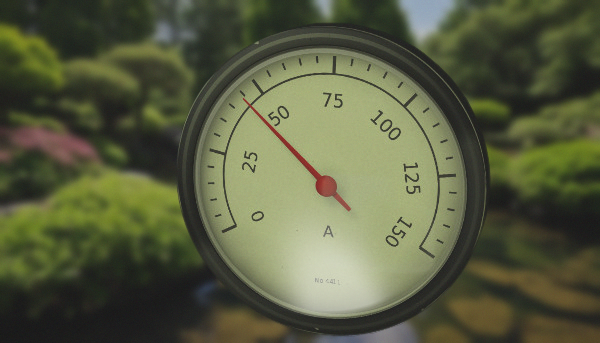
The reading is 45 A
